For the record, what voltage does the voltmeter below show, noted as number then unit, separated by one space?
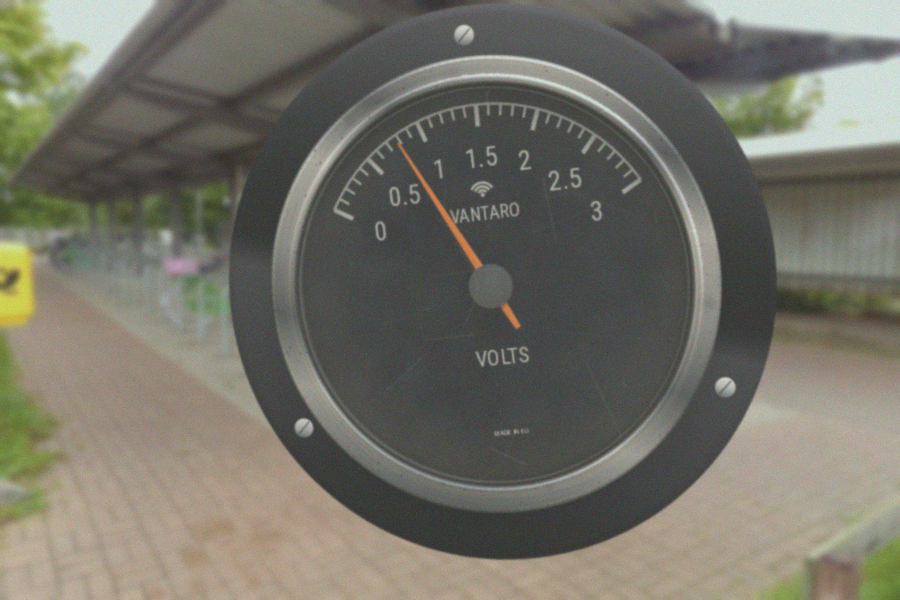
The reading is 0.8 V
